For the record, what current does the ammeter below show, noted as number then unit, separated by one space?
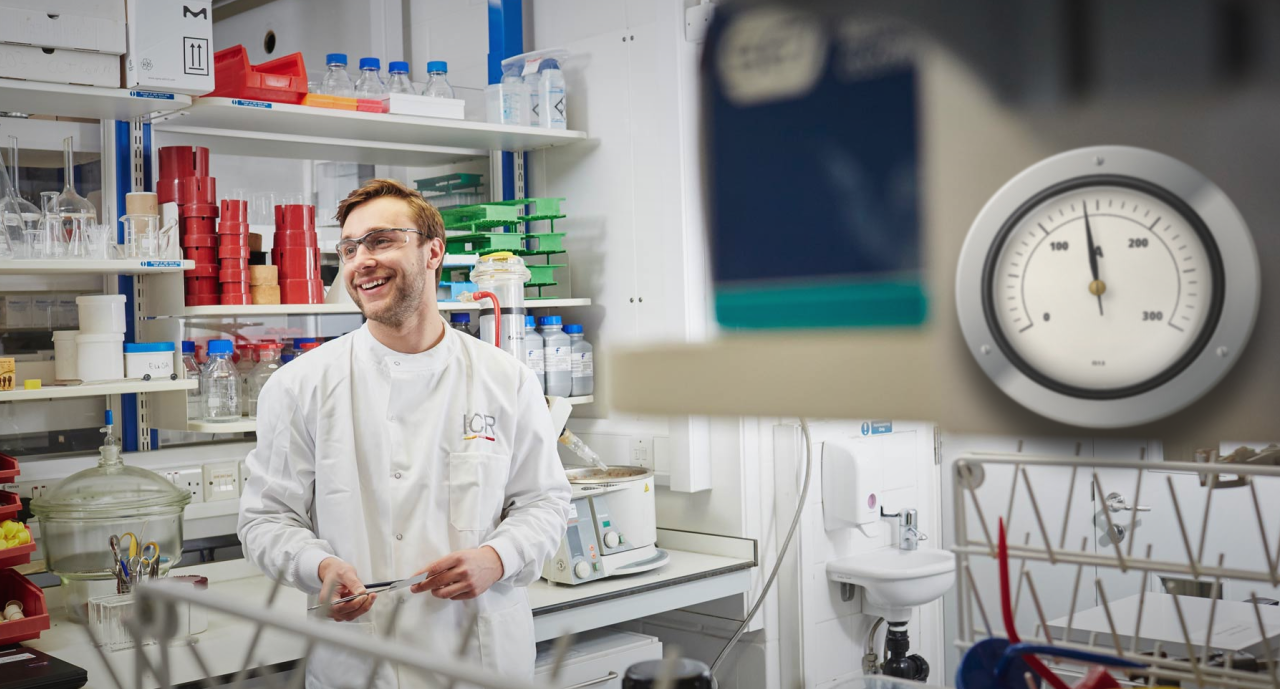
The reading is 140 A
